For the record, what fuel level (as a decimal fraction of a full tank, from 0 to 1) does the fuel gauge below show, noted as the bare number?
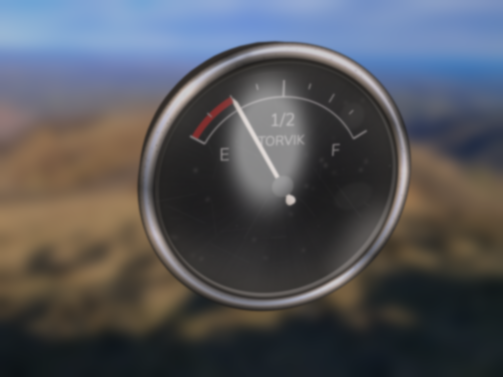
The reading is 0.25
